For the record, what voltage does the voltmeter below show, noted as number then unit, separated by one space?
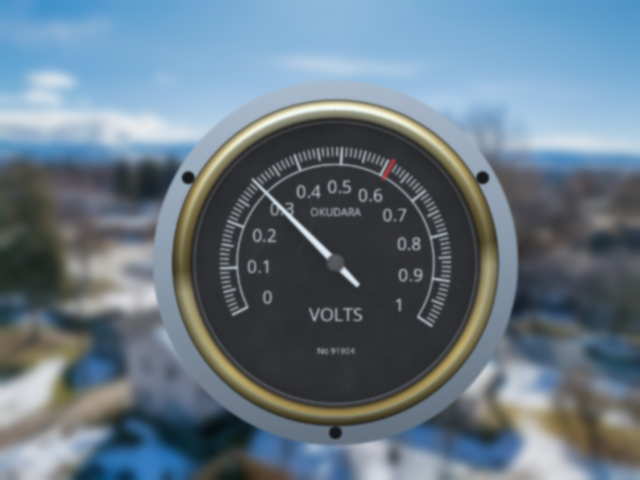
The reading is 0.3 V
